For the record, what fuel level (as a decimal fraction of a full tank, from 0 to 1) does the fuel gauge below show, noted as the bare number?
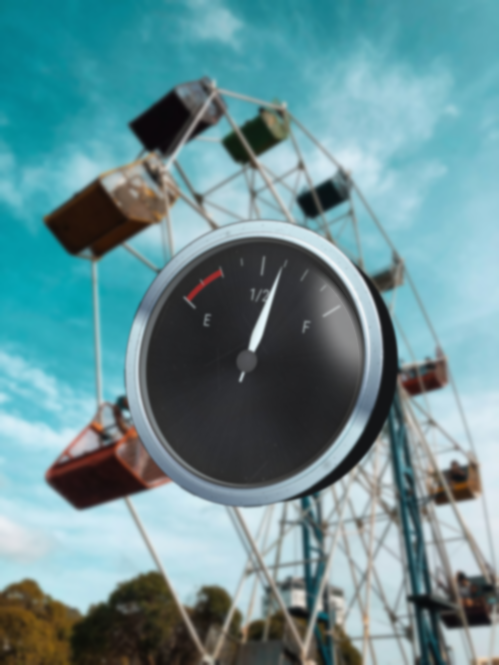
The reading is 0.625
